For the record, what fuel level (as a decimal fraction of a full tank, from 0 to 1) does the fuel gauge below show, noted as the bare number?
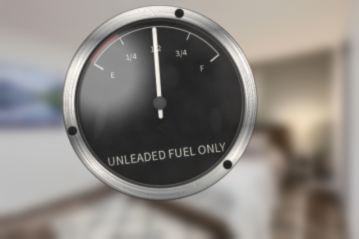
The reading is 0.5
